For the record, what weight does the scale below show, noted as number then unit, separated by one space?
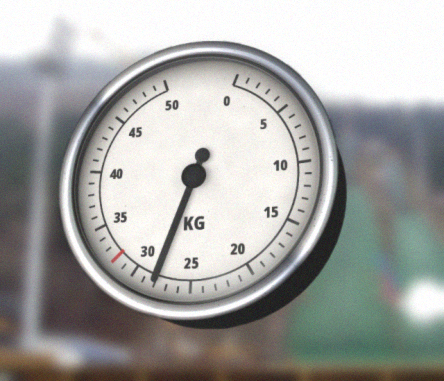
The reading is 28 kg
